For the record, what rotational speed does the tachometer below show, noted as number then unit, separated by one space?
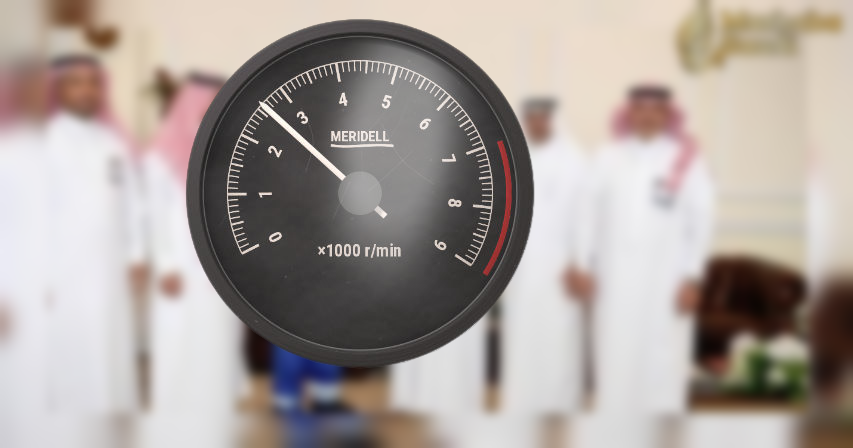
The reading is 2600 rpm
